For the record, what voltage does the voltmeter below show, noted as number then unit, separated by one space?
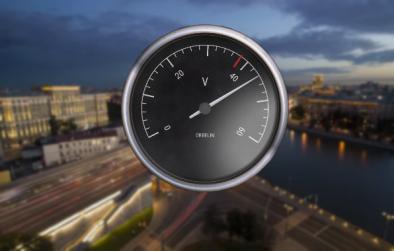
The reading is 44 V
